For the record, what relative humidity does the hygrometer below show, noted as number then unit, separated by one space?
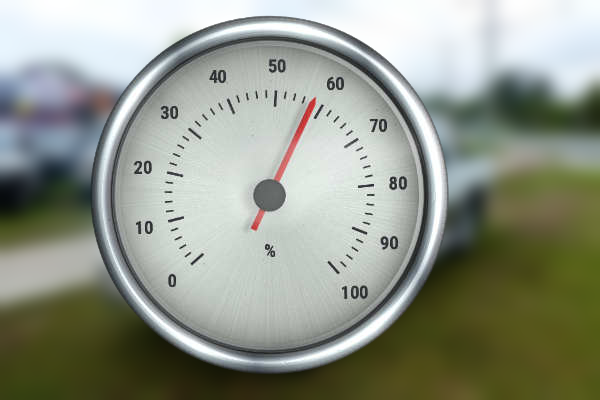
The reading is 58 %
